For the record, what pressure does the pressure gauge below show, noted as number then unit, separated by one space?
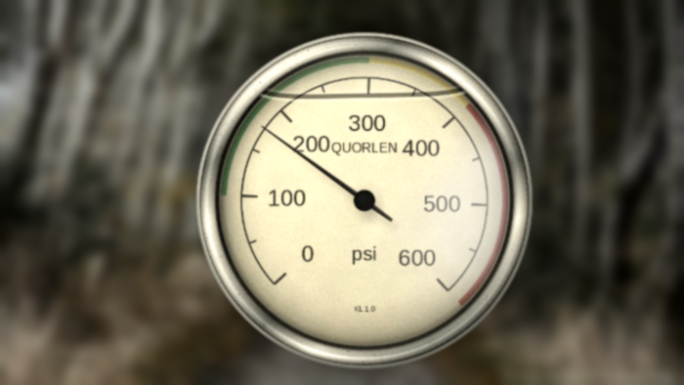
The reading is 175 psi
